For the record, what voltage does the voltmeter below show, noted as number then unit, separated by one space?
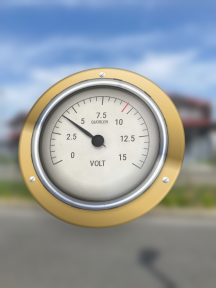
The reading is 4 V
